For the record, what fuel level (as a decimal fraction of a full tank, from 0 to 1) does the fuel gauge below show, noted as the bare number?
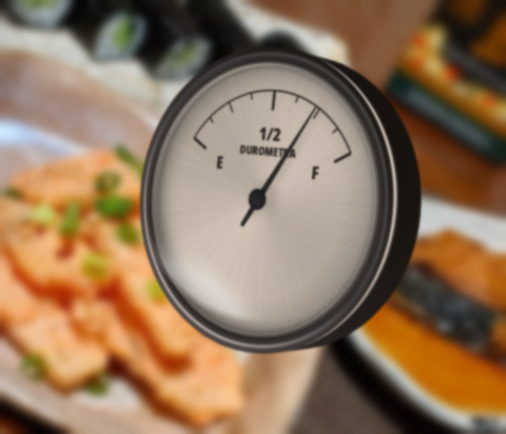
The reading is 0.75
